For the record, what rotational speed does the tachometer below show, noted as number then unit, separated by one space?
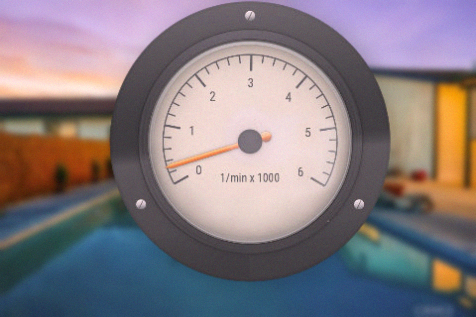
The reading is 300 rpm
